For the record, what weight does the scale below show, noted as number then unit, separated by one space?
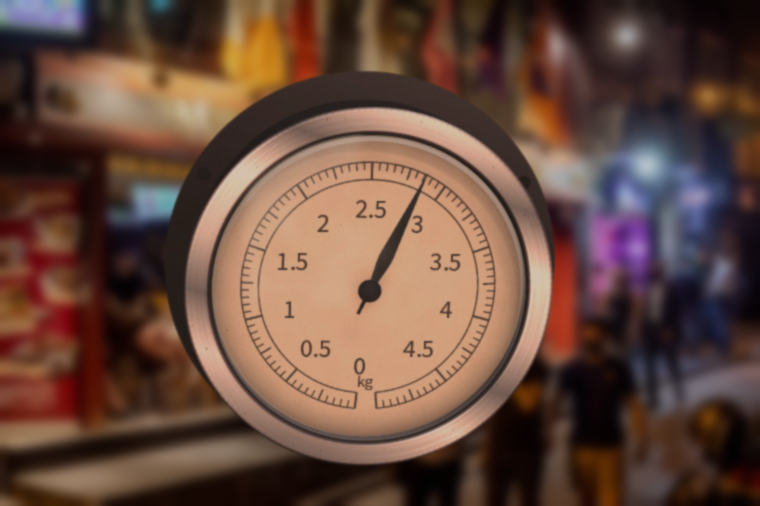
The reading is 2.85 kg
